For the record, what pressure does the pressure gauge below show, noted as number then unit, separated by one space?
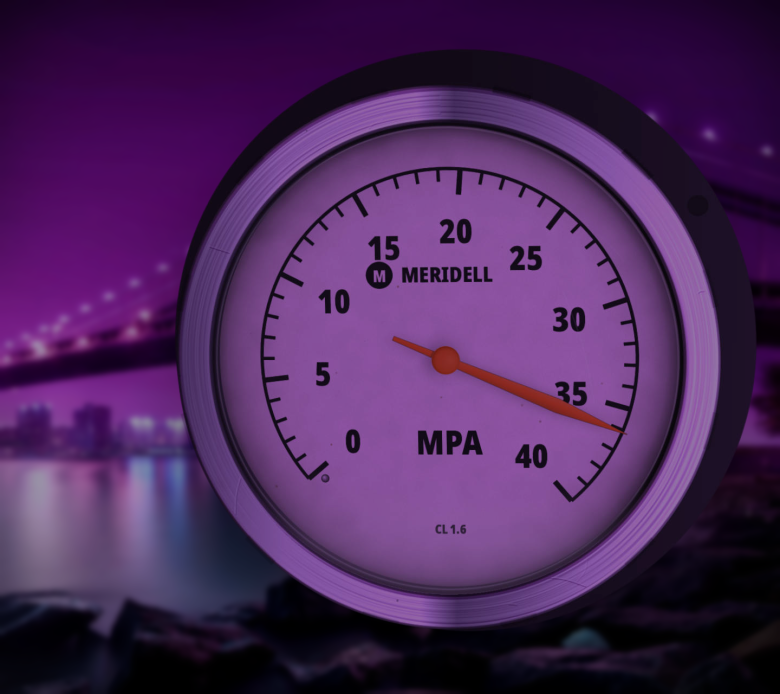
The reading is 36 MPa
